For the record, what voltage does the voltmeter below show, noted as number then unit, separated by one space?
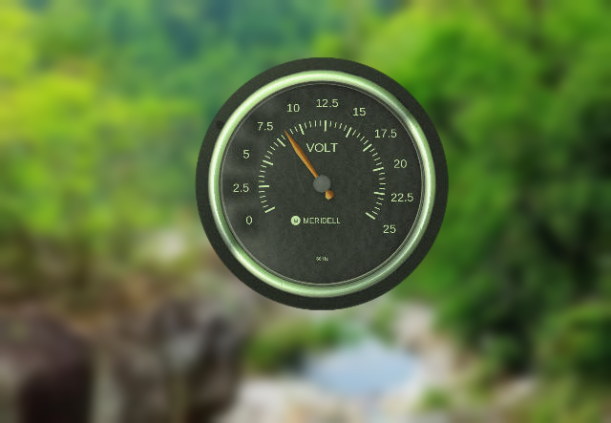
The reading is 8.5 V
